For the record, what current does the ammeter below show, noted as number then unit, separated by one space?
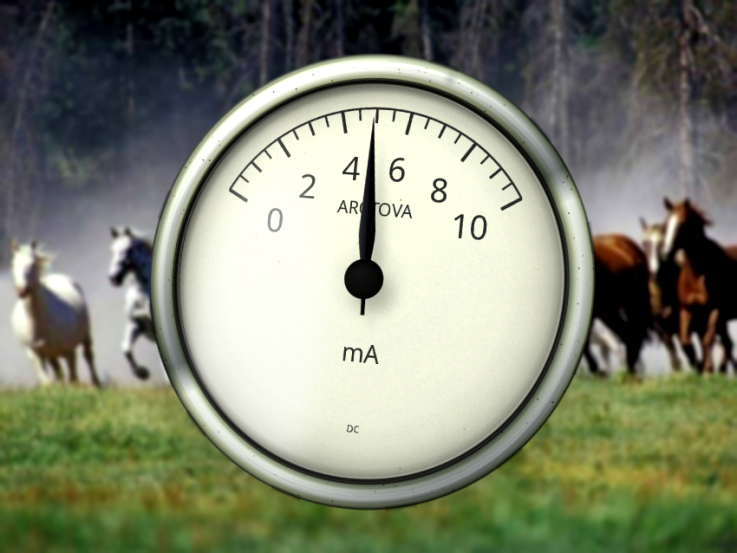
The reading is 5 mA
